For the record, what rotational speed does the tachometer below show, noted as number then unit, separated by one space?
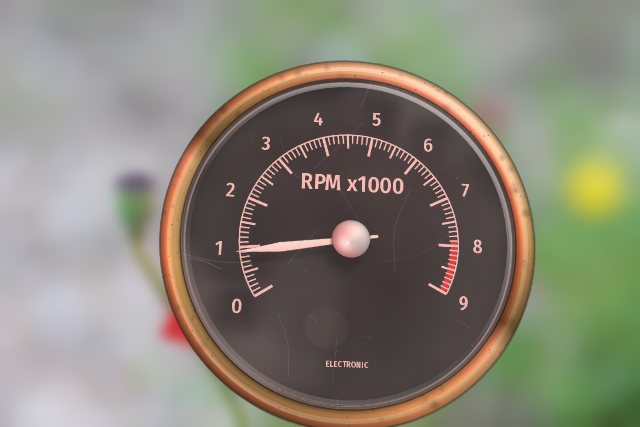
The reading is 900 rpm
